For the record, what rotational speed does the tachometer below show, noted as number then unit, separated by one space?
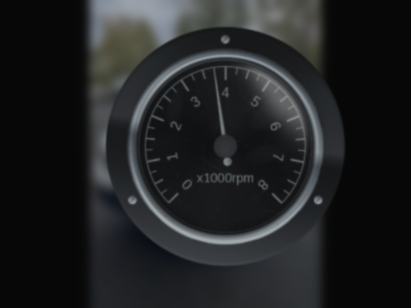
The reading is 3750 rpm
